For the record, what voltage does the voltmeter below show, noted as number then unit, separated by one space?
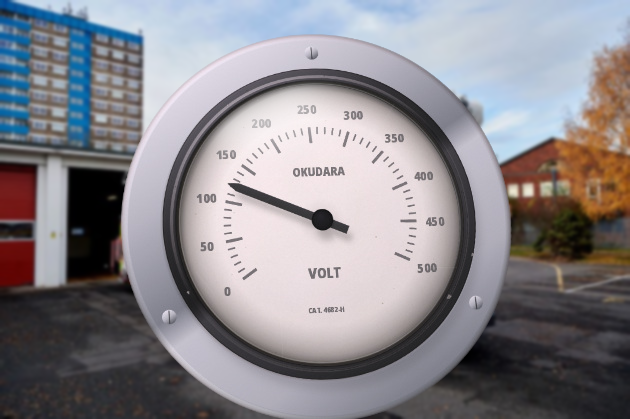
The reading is 120 V
